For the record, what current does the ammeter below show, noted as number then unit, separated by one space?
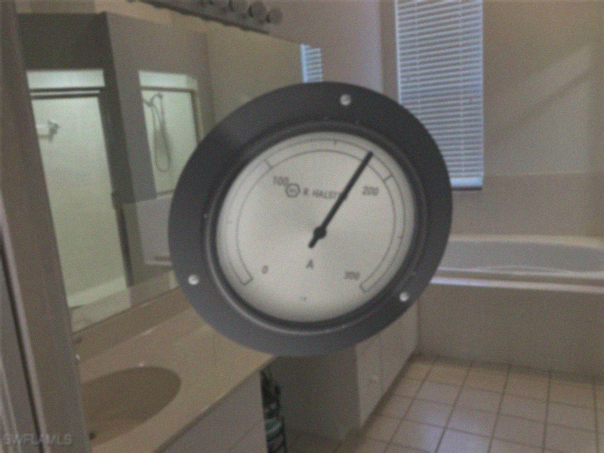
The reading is 175 A
